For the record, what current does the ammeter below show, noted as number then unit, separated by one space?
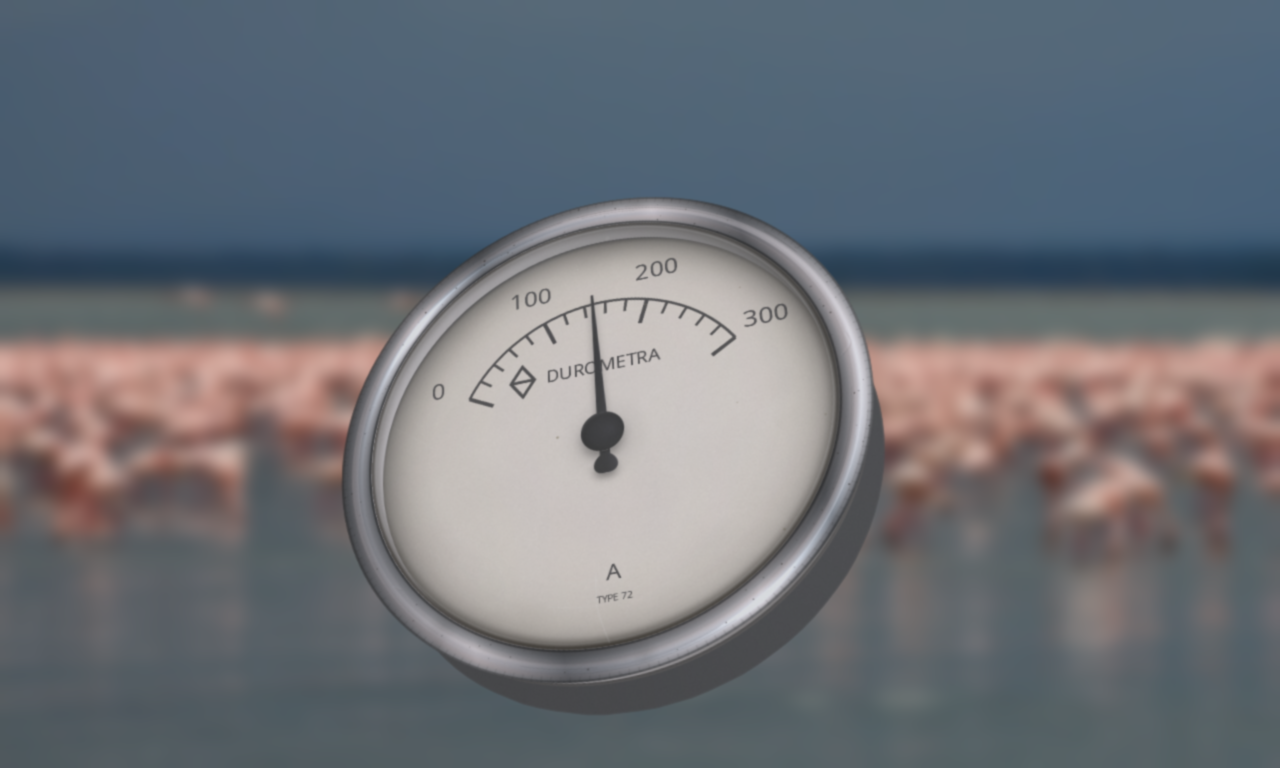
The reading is 150 A
